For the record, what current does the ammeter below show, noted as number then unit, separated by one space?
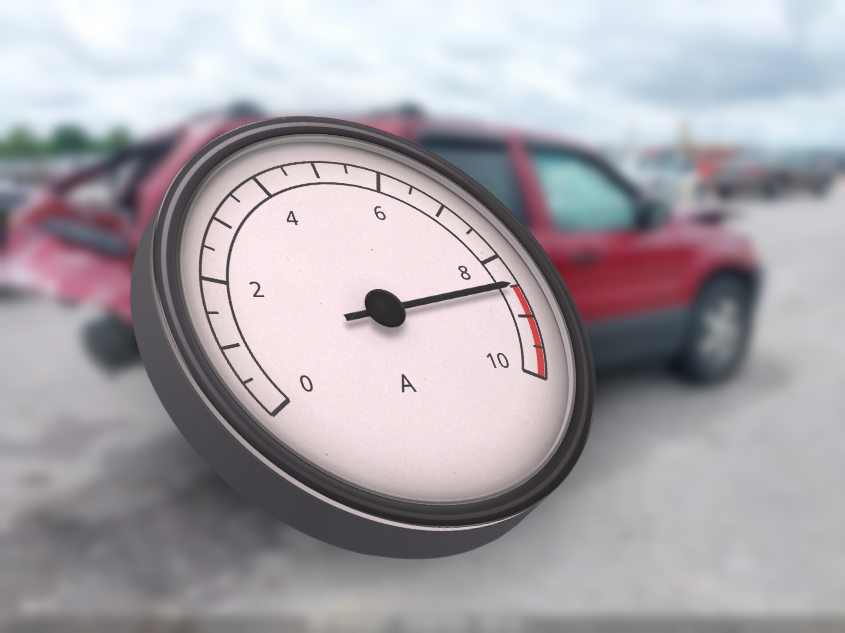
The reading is 8.5 A
